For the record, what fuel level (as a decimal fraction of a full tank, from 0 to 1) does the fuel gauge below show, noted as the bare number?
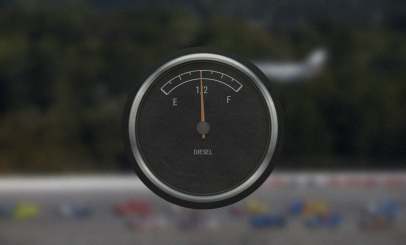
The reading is 0.5
